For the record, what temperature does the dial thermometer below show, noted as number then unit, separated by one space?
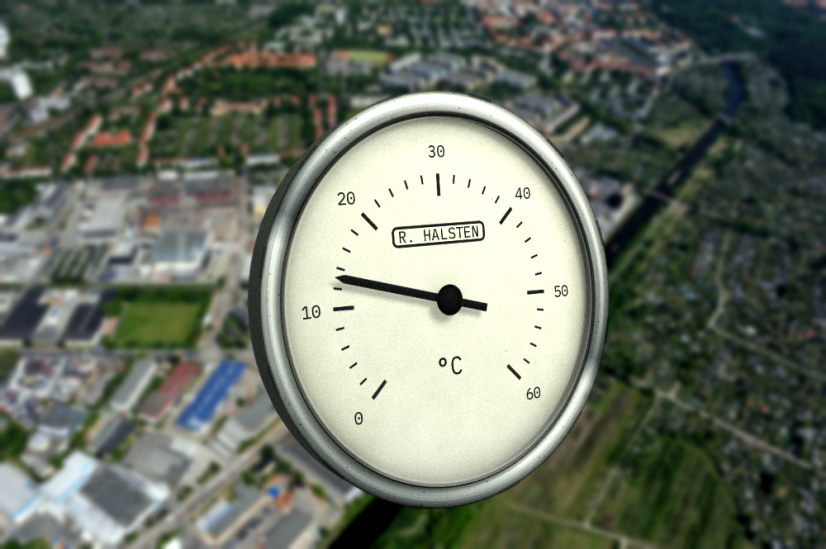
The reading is 13 °C
